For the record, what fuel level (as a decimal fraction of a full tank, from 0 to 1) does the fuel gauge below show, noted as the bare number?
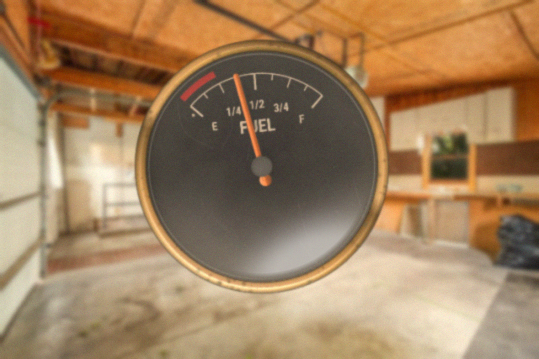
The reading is 0.375
